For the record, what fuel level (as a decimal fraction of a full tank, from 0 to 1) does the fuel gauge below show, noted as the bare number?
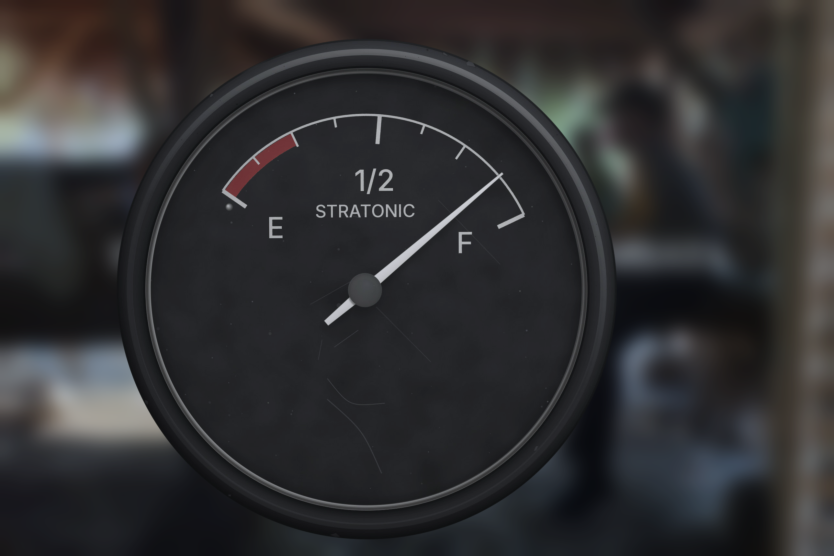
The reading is 0.875
